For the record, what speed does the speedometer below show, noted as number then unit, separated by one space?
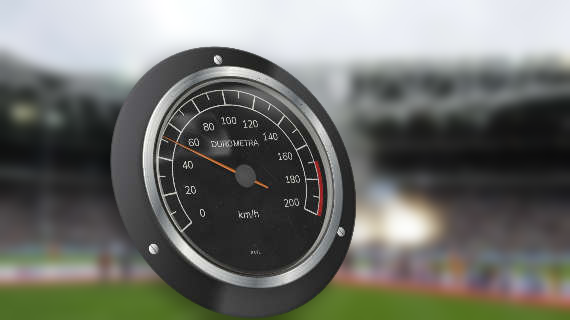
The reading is 50 km/h
